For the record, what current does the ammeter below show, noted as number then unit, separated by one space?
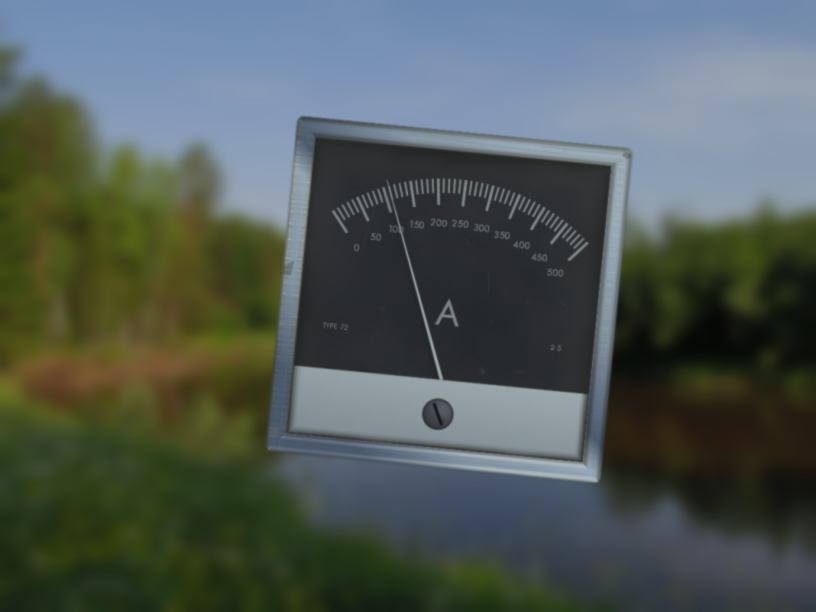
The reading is 110 A
